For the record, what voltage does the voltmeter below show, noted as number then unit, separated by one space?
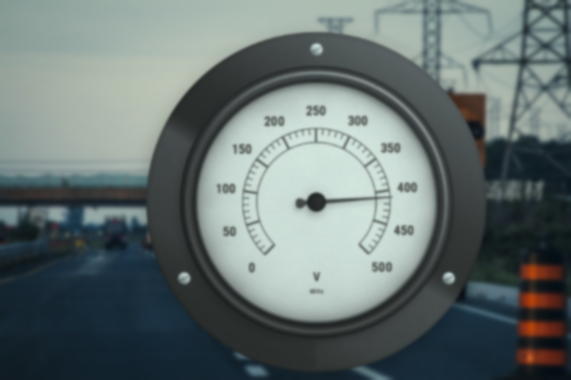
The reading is 410 V
